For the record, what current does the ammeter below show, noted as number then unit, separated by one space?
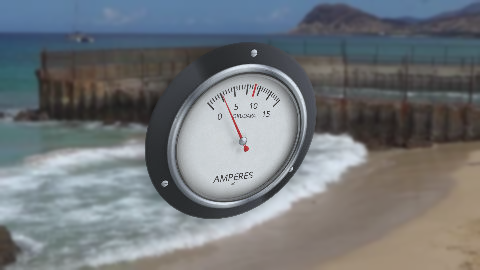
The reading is 2.5 A
